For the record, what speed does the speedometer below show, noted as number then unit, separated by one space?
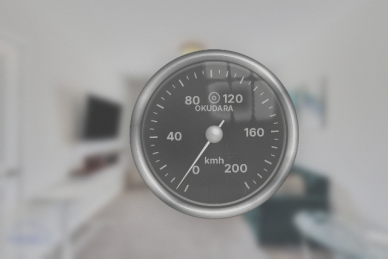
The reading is 5 km/h
